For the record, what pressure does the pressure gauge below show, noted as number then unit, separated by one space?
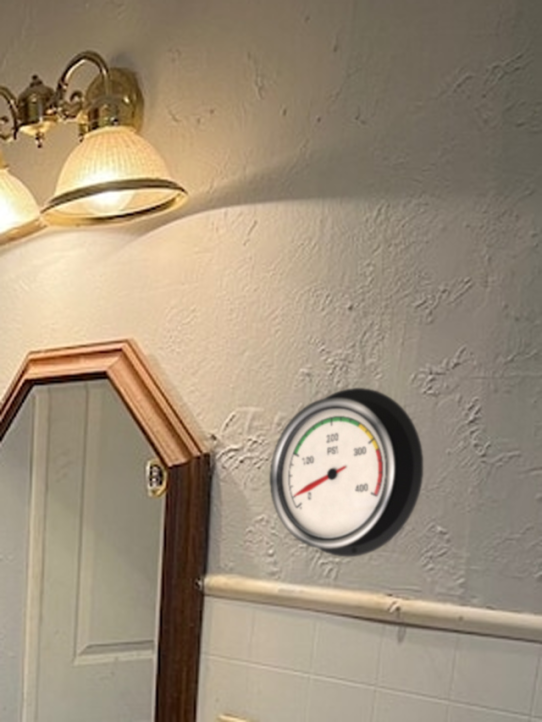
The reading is 20 psi
